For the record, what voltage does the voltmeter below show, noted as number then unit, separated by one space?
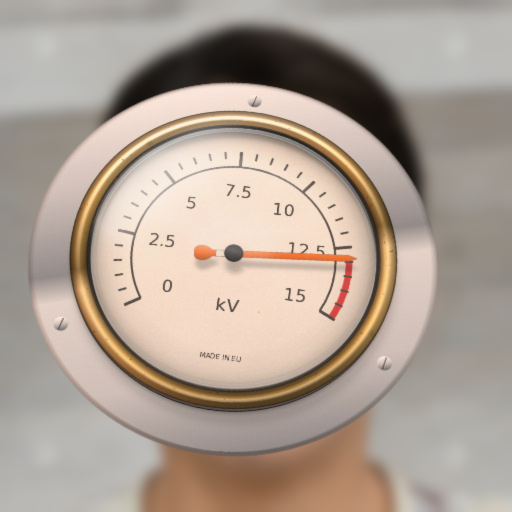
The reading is 13 kV
